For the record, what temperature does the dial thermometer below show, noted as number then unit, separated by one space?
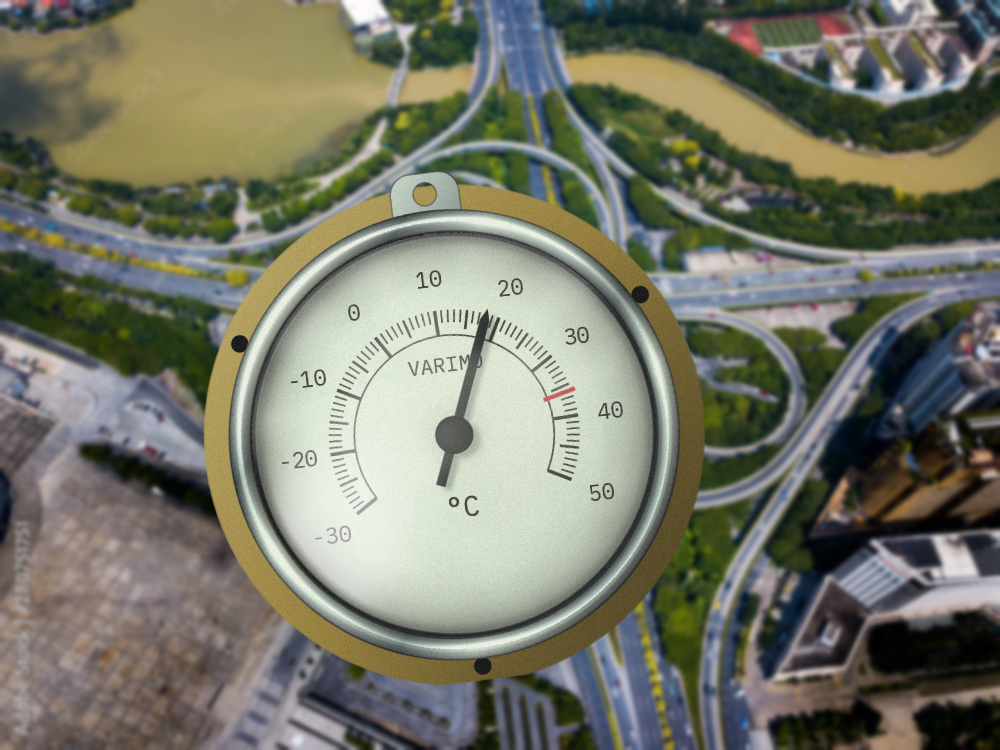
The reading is 18 °C
